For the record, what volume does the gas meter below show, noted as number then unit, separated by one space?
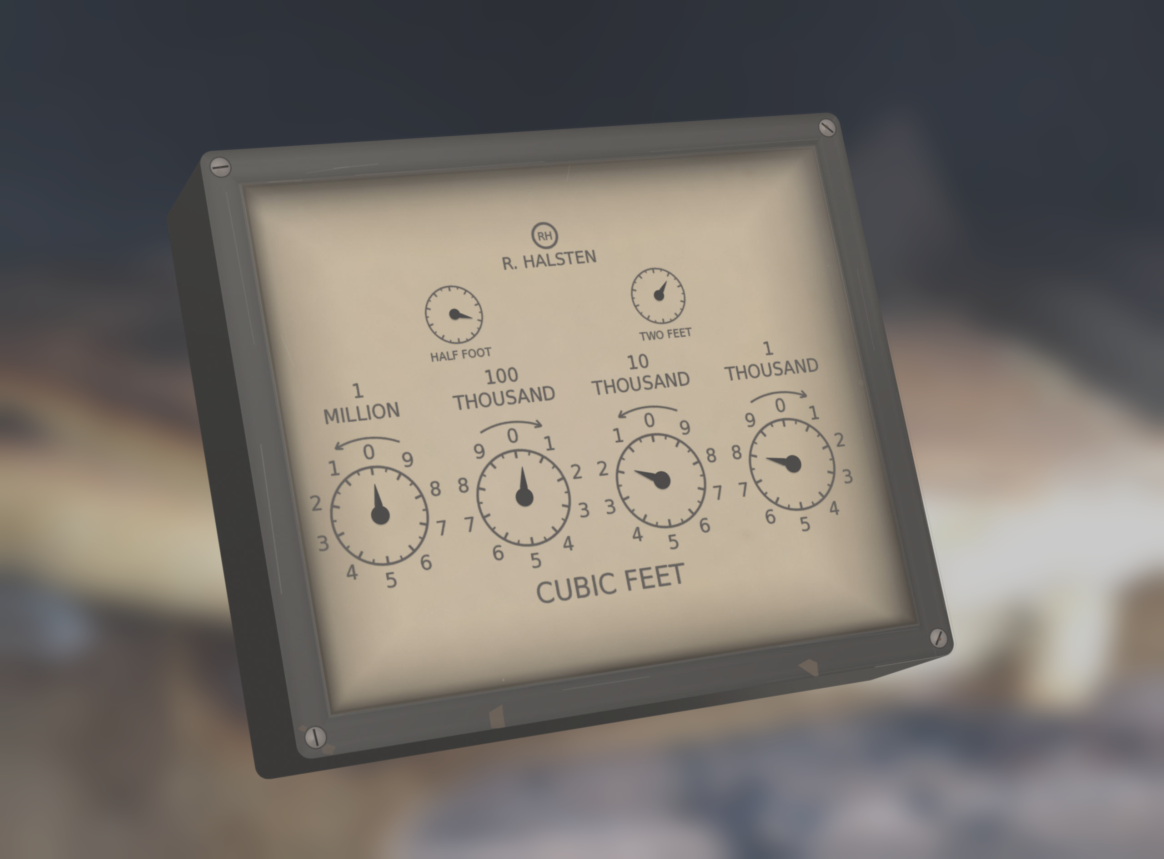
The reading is 1800 ft³
